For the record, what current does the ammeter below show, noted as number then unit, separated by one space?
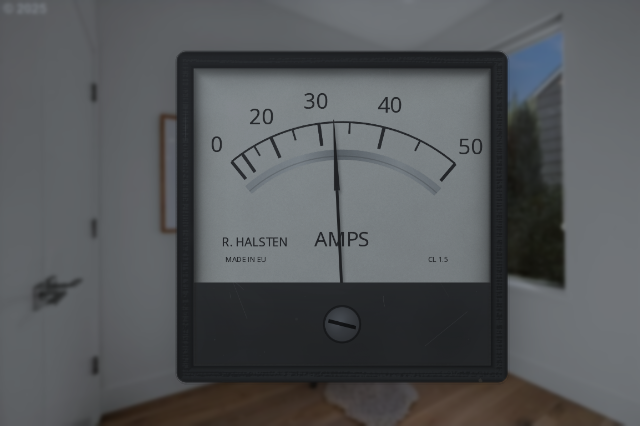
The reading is 32.5 A
